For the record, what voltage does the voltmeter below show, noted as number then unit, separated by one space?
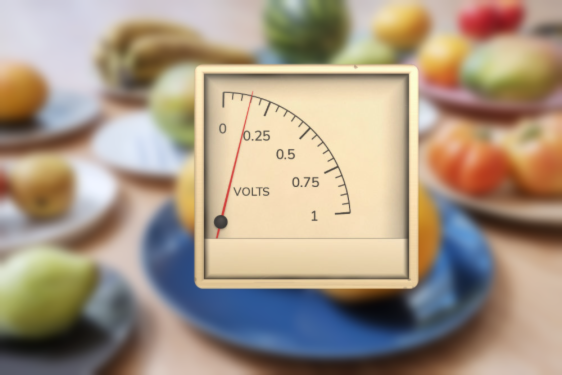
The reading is 0.15 V
